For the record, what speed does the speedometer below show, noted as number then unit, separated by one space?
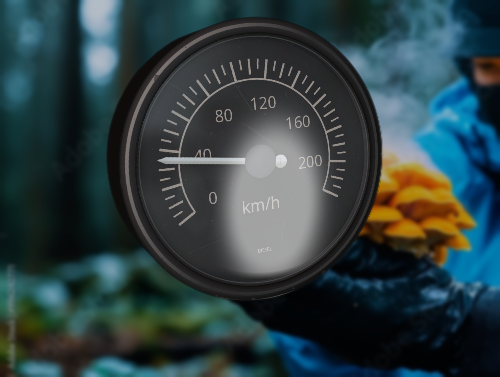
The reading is 35 km/h
